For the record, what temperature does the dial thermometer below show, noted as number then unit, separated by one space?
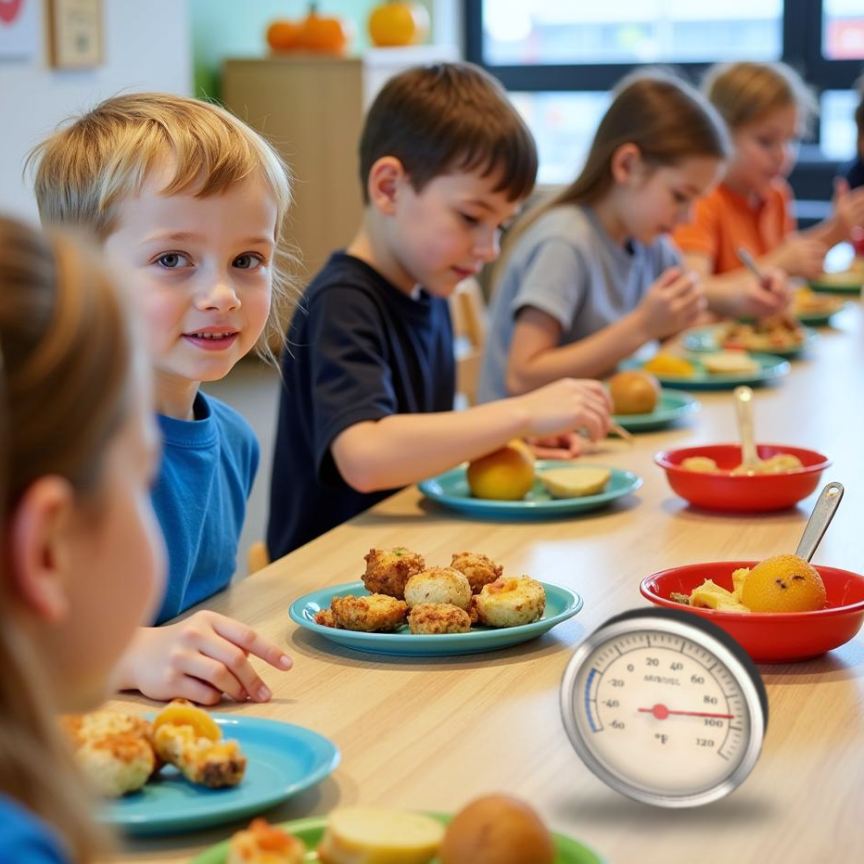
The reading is 92 °F
